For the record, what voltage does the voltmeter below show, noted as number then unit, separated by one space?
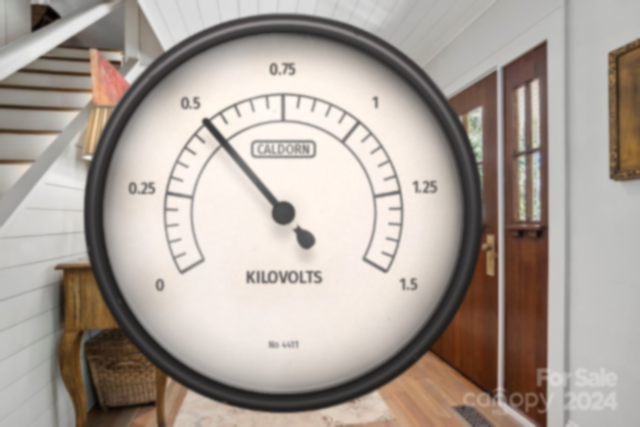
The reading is 0.5 kV
